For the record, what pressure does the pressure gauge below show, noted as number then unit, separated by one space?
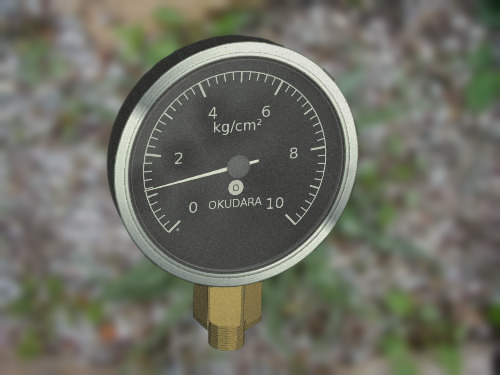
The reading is 1.2 kg/cm²
